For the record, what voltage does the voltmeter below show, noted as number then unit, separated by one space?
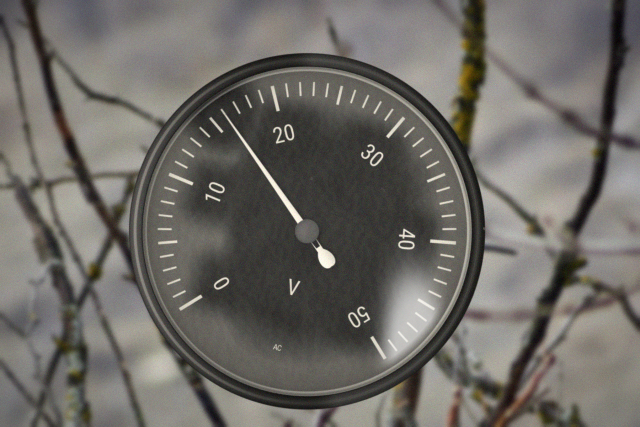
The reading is 16 V
